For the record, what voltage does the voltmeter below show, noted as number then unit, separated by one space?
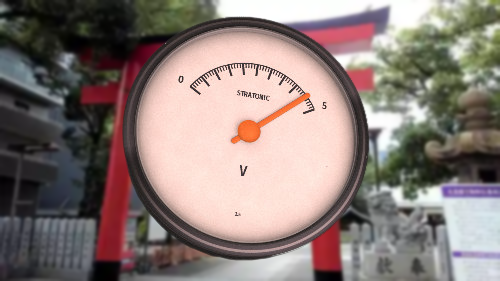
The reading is 4.5 V
